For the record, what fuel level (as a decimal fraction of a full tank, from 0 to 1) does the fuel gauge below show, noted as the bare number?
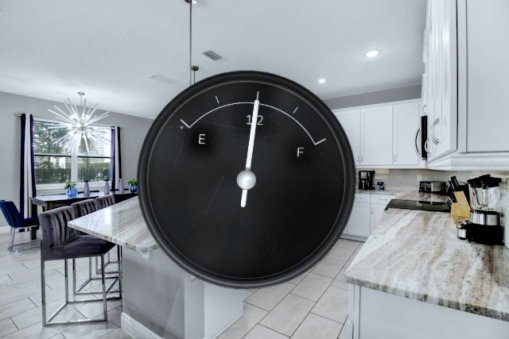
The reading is 0.5
